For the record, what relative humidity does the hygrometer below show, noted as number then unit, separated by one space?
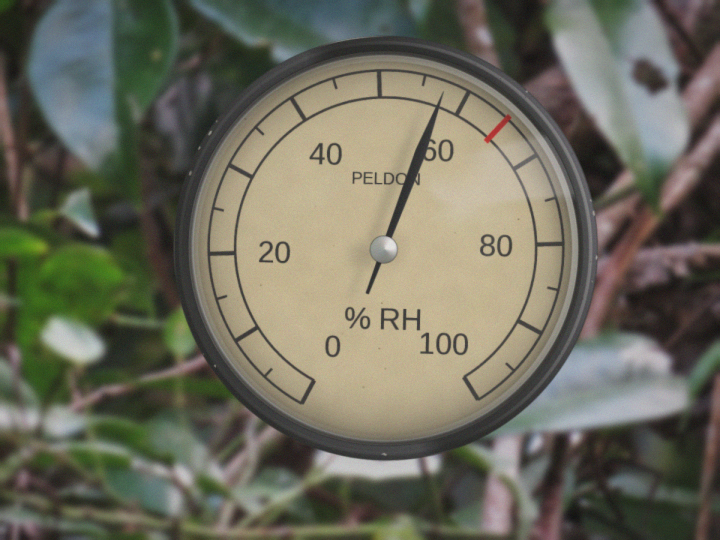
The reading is 57.5 %
